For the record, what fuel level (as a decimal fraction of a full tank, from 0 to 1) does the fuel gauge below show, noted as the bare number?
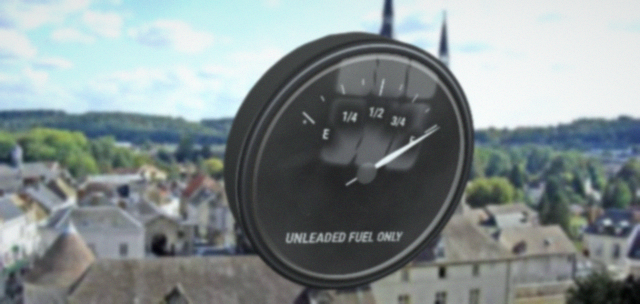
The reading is 1
